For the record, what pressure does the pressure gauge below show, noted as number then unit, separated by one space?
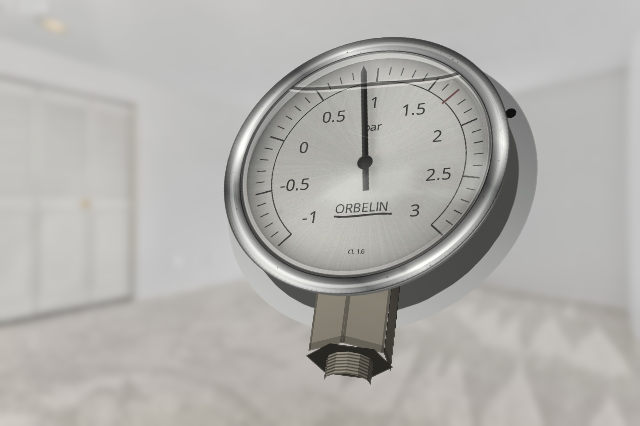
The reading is 0.9 bar
